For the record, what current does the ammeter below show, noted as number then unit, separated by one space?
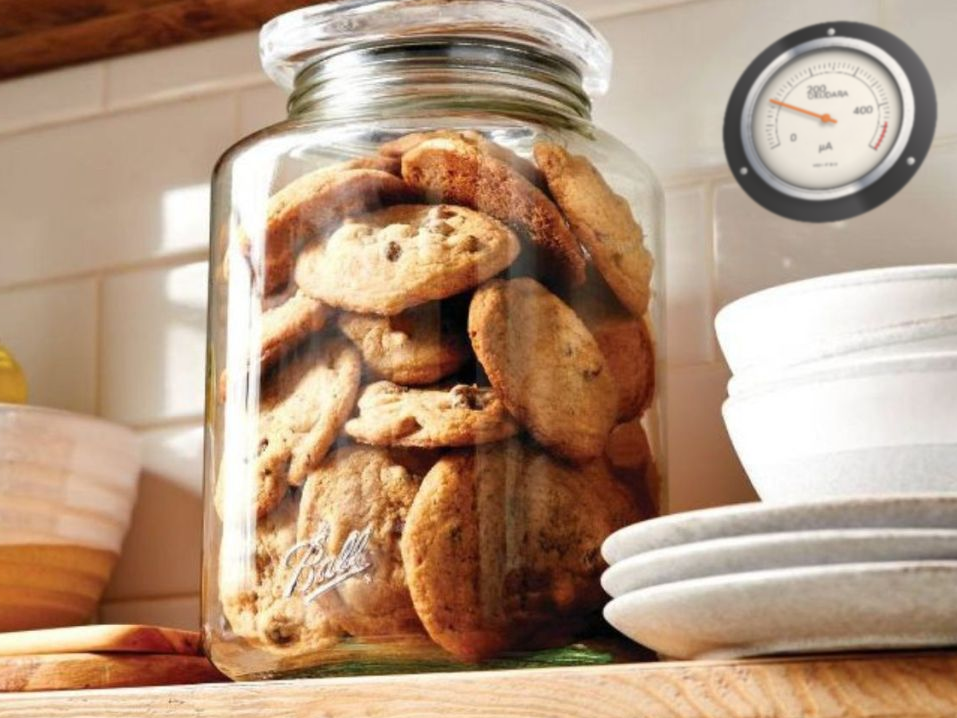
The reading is 100 µA
